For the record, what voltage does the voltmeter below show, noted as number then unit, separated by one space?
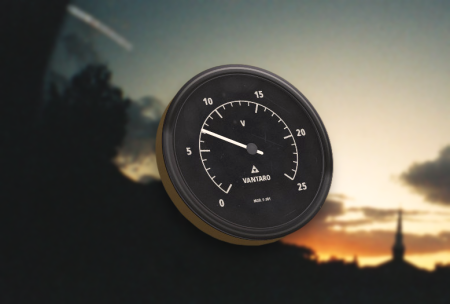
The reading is 7 V
